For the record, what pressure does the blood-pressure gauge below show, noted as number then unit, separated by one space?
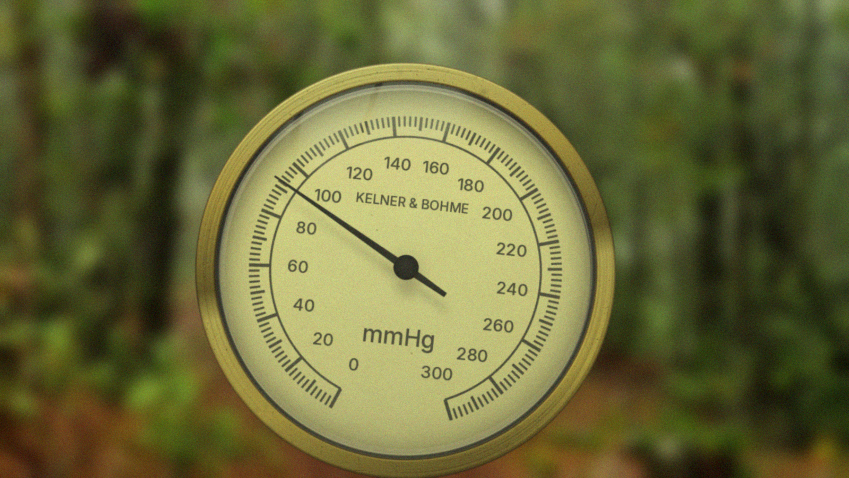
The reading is 92 mmHg
